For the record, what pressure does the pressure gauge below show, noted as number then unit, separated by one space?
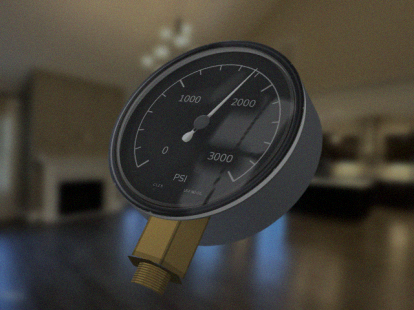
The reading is 1800 psi
